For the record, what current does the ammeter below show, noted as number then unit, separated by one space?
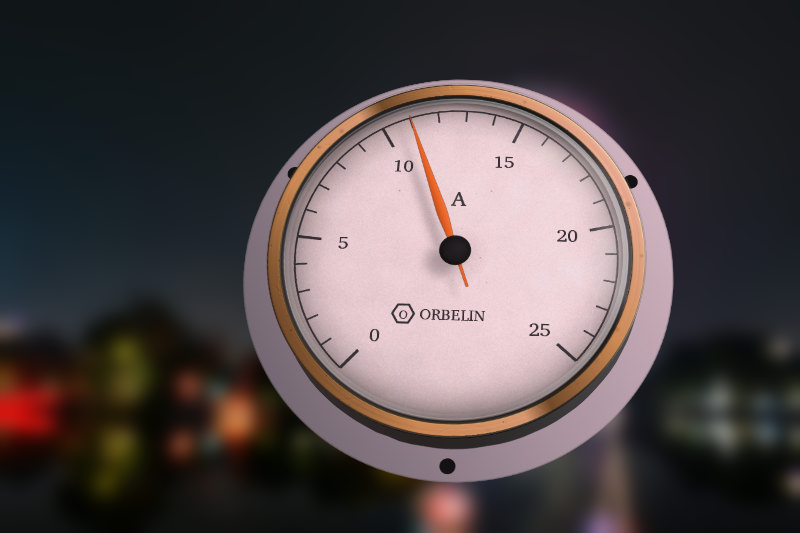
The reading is 11 A
